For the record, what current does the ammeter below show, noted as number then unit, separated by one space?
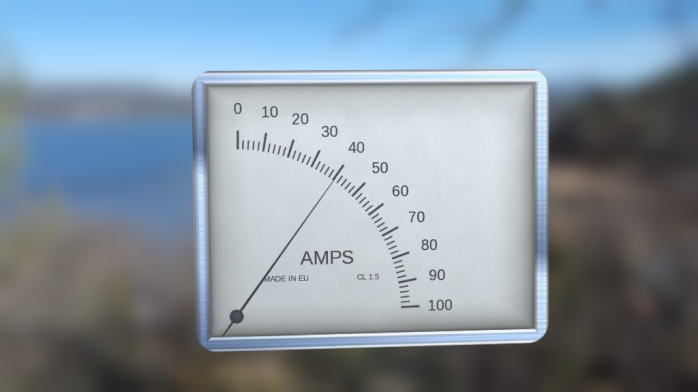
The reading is 40 A
